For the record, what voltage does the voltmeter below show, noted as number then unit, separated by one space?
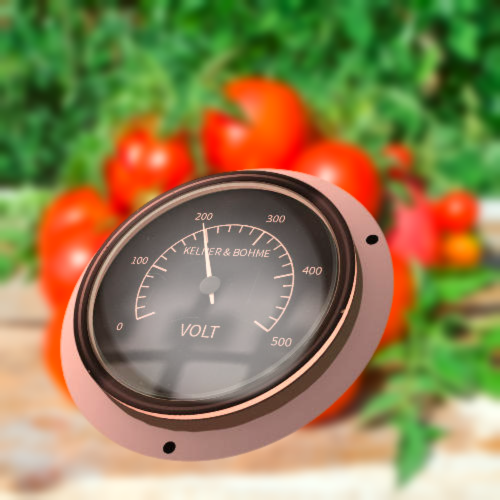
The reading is 200 V
